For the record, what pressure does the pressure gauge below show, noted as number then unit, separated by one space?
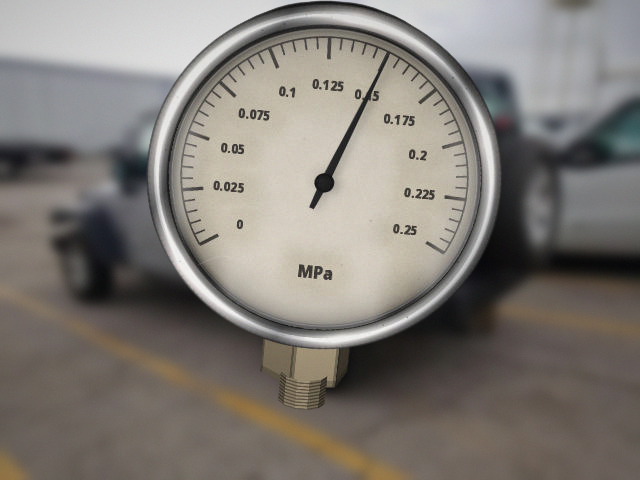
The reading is 0.15 MPa
